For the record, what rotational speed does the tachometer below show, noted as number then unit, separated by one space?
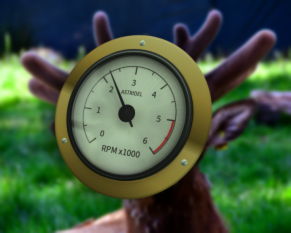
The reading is 2250 rpm
